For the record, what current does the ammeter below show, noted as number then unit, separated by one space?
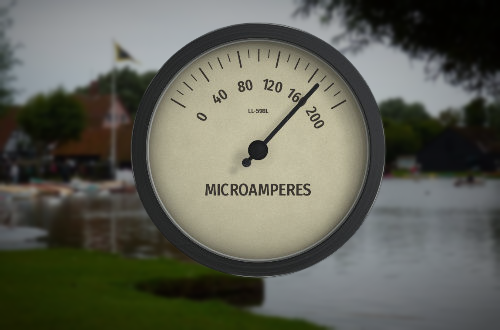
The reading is 170 µA
